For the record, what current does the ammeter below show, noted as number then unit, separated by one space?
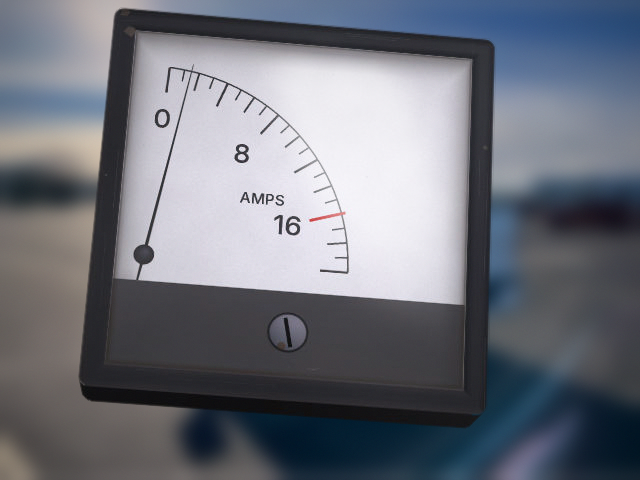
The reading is 1.5 A
